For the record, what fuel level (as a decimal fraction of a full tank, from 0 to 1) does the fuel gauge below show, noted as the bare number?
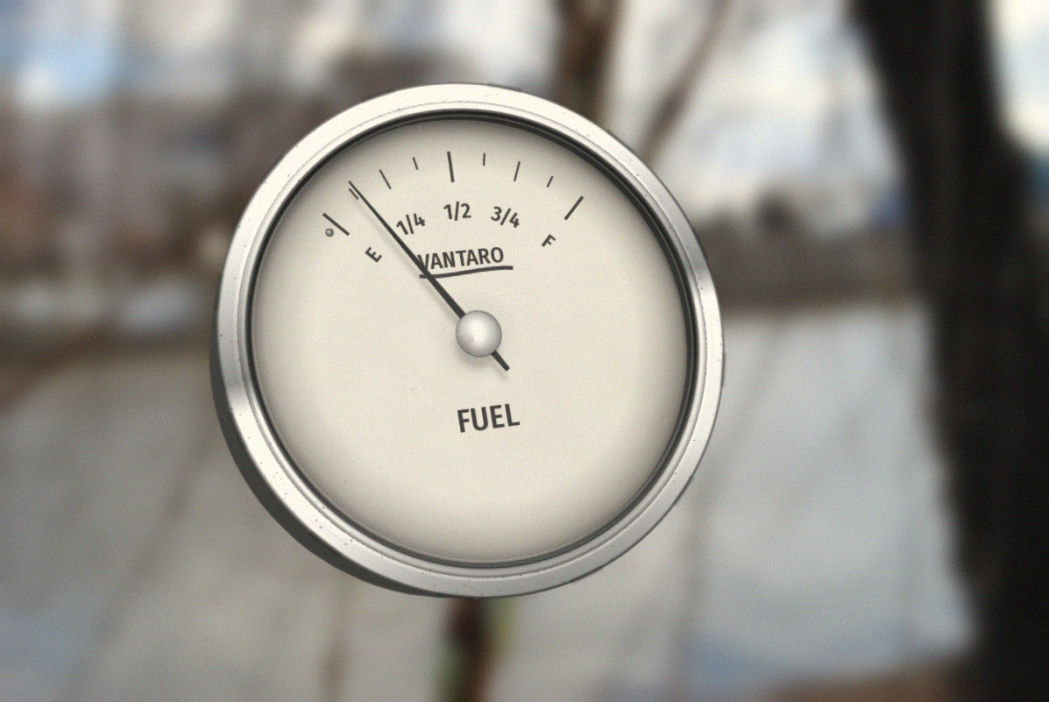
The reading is 0.125
